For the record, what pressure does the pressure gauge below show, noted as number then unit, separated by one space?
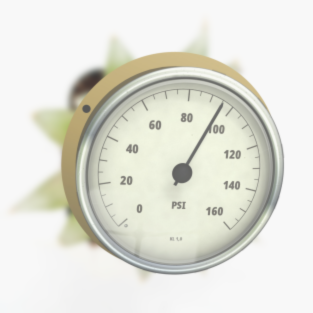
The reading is 95 psi
